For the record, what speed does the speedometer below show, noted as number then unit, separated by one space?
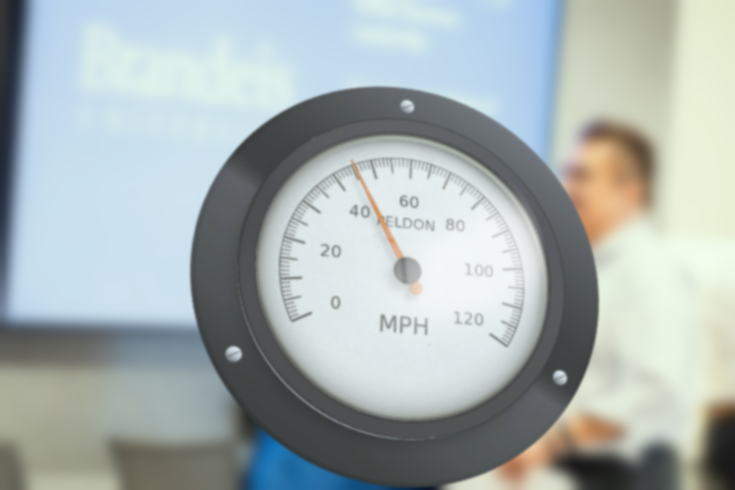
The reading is 45 mph
